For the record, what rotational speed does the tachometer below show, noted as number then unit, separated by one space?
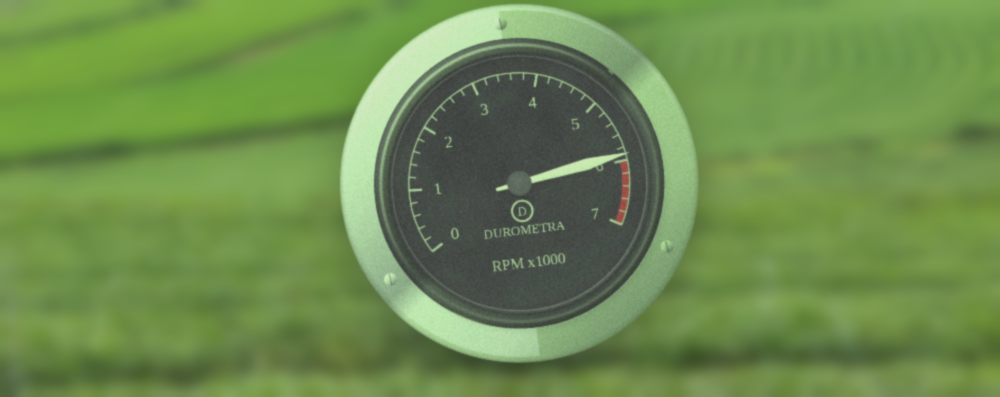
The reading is 5900 rpm
